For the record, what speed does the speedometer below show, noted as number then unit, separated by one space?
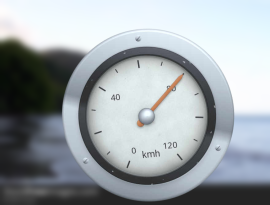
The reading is 80 km/h
